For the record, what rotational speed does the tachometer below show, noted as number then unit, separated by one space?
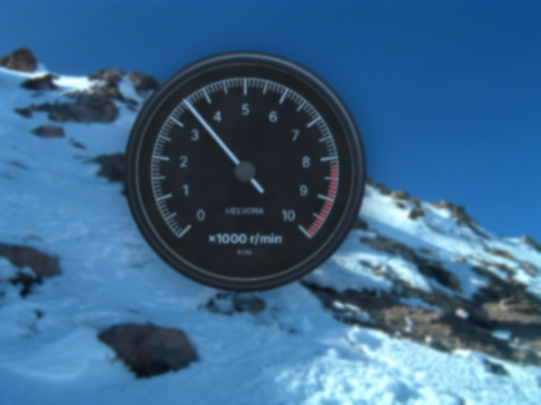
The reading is 3500 rpm
